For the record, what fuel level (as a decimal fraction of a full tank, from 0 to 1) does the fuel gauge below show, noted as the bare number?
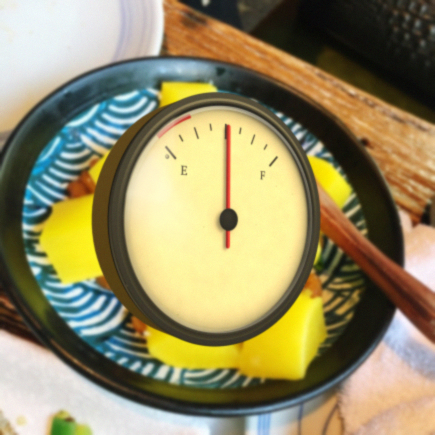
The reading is 0.5
